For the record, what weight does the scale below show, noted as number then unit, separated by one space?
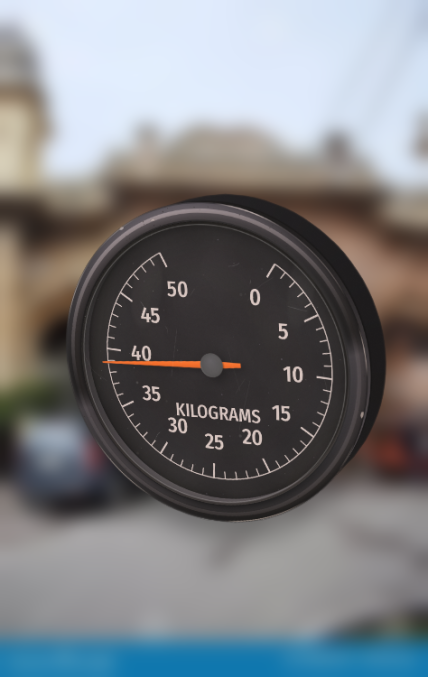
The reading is 39 kg
